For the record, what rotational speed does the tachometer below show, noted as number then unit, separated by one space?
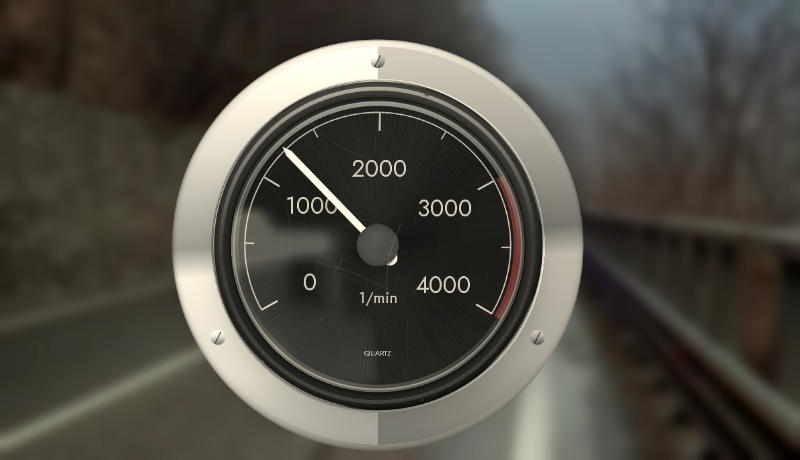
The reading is 1250 rpm
